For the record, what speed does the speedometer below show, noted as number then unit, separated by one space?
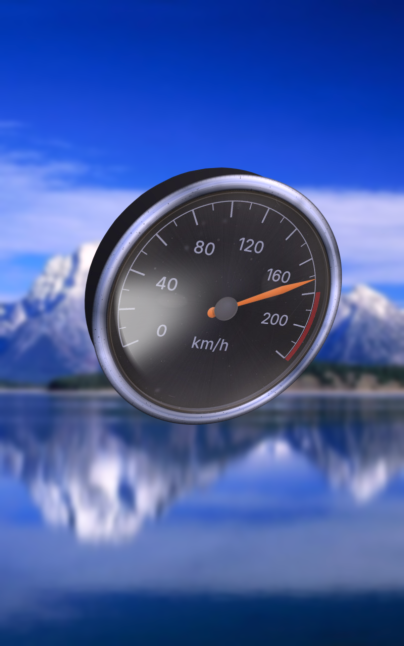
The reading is 170 km/h
